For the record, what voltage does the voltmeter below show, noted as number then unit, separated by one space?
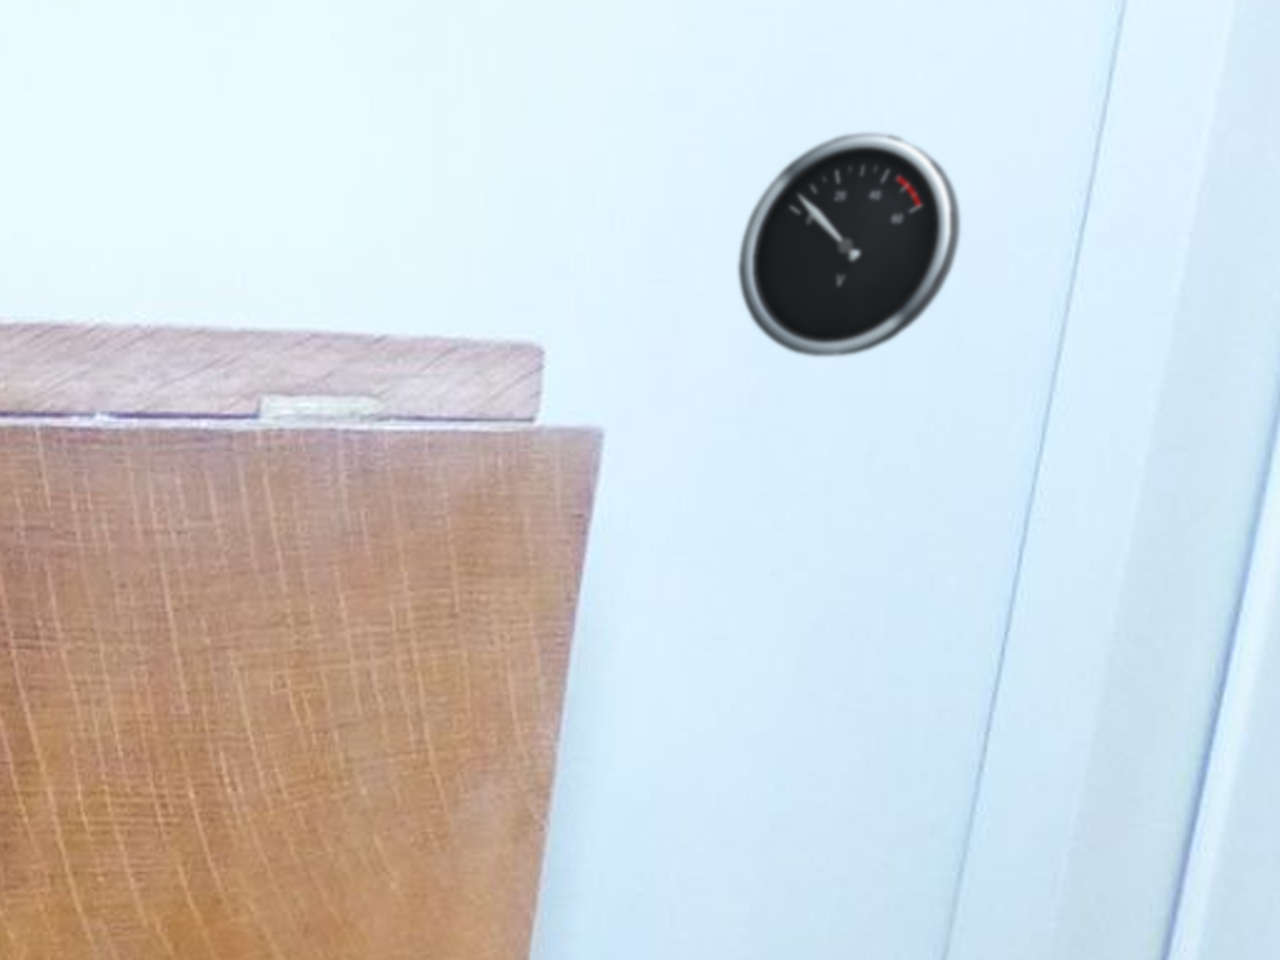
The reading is 5 V
